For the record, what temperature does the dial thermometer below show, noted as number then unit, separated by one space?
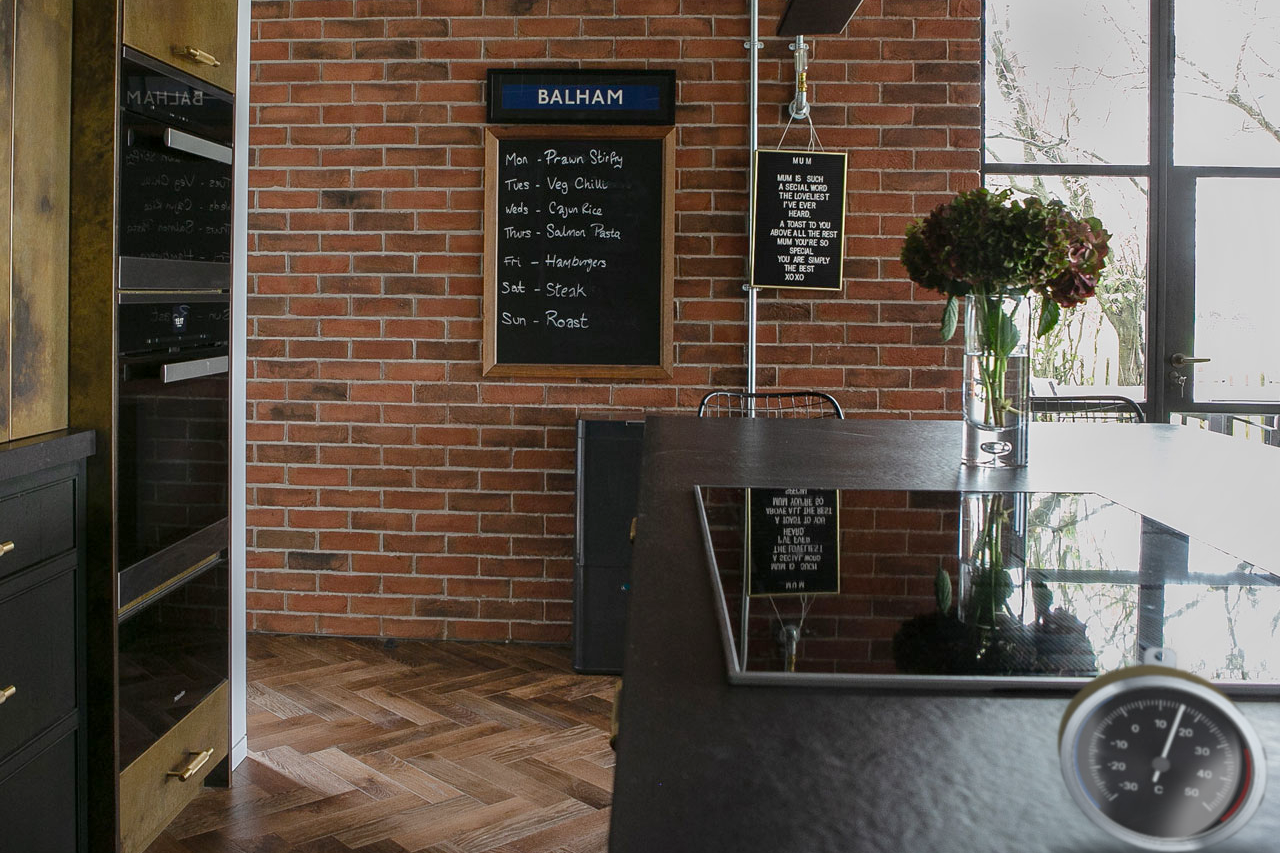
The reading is 15 °C
